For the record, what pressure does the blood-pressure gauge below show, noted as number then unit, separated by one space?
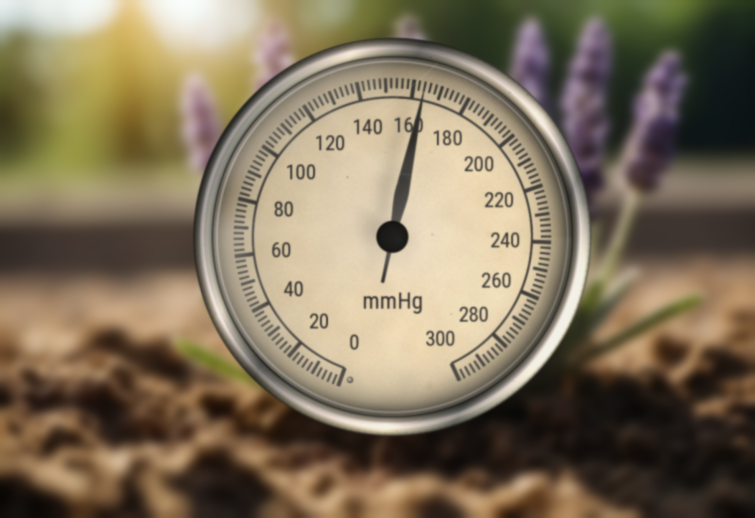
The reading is 164 mmHg
